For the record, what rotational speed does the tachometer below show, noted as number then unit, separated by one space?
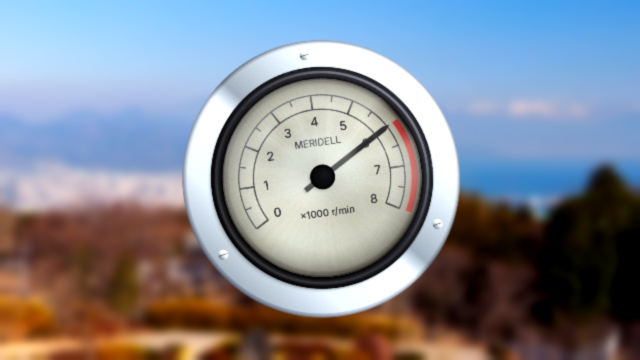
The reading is 6000 rpm
